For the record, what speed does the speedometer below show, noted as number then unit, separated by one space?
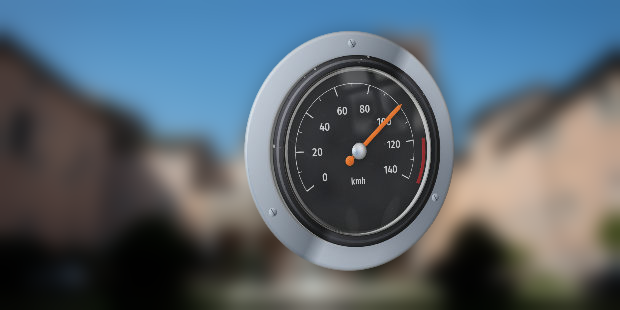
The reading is 100 km/h
